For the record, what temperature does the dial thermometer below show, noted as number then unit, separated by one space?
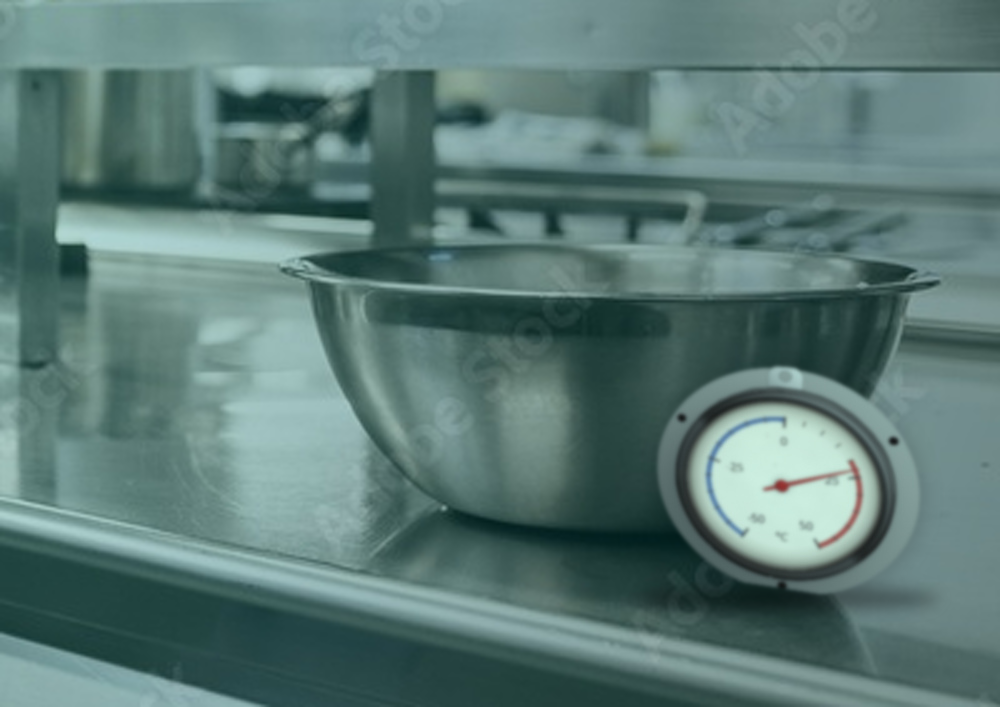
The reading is 22.5 °C
